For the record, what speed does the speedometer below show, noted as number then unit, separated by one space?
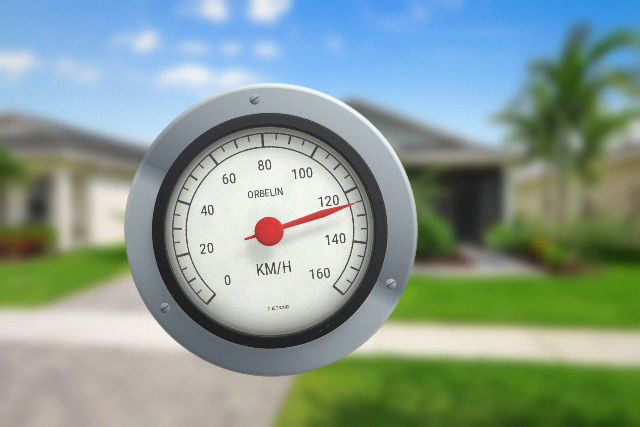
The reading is 125 km/h
